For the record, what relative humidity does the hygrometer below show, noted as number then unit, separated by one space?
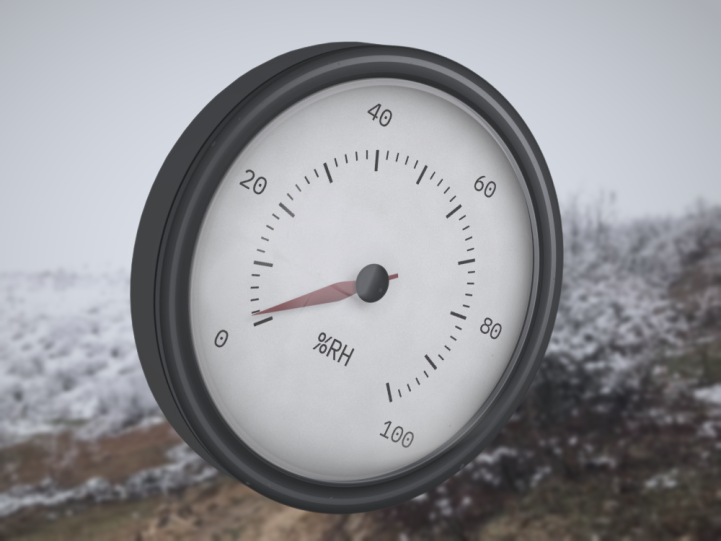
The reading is 2 %
